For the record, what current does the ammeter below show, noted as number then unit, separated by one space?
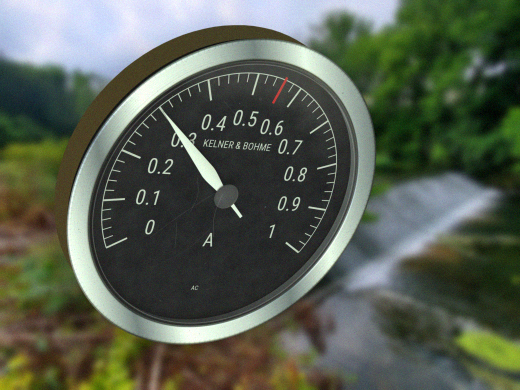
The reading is 0.3 A
